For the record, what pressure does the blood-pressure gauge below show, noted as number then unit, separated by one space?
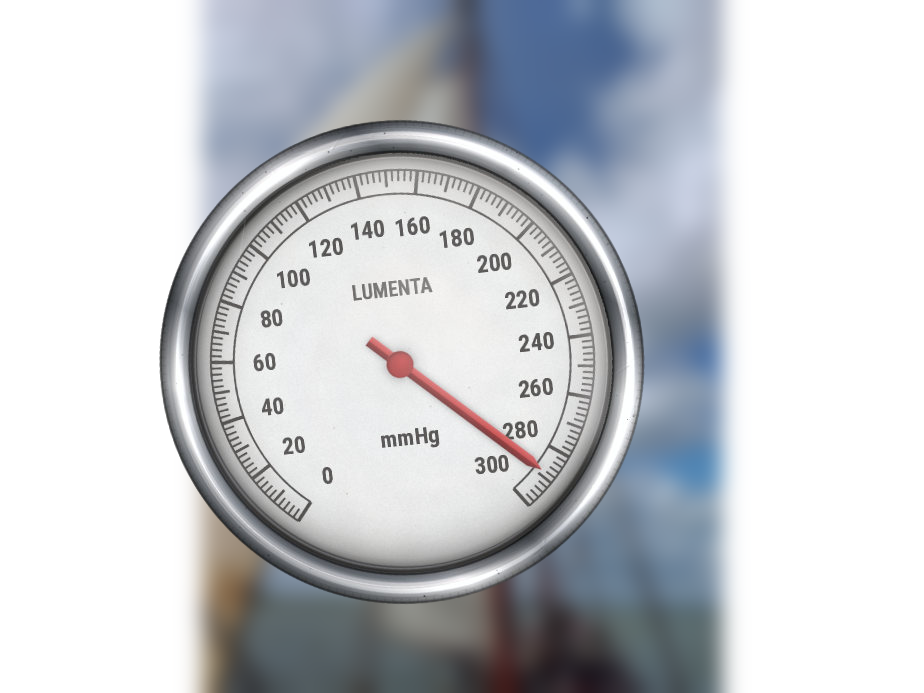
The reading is 288 mmHg
